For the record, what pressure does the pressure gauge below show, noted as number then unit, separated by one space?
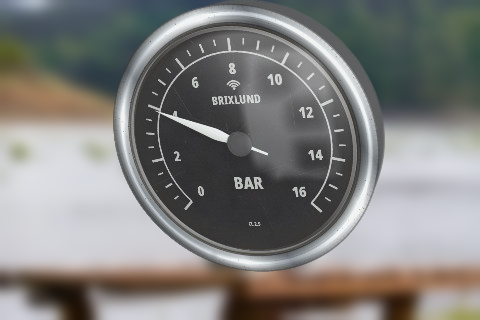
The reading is 4 bar
